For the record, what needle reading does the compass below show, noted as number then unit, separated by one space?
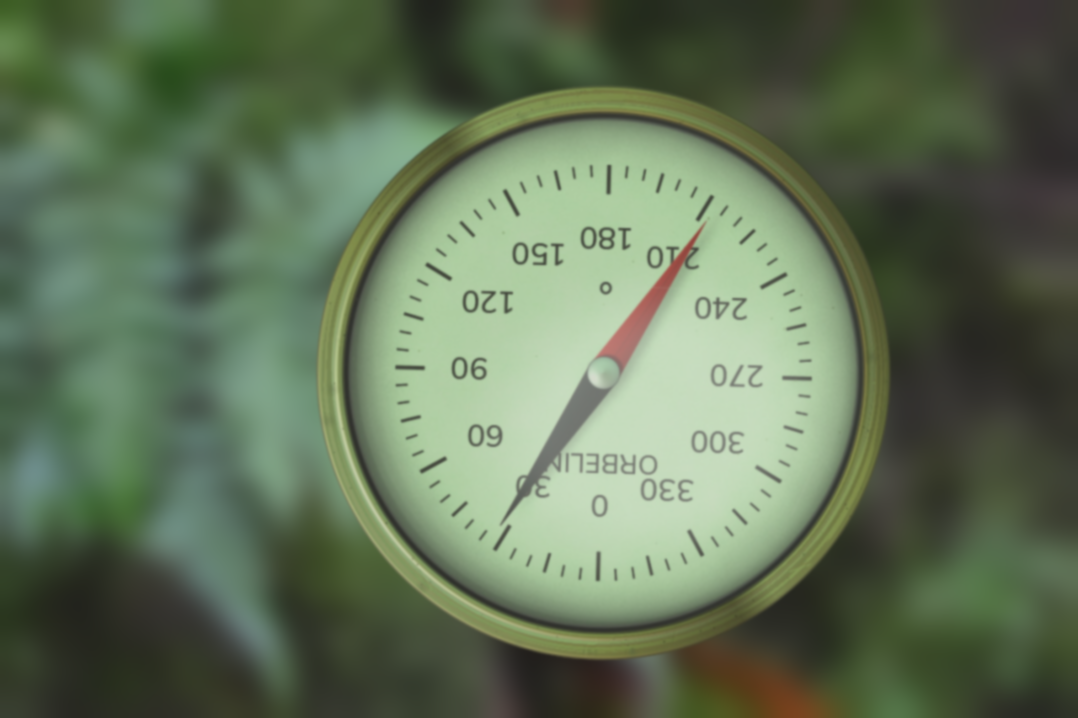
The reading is 212.5 °
